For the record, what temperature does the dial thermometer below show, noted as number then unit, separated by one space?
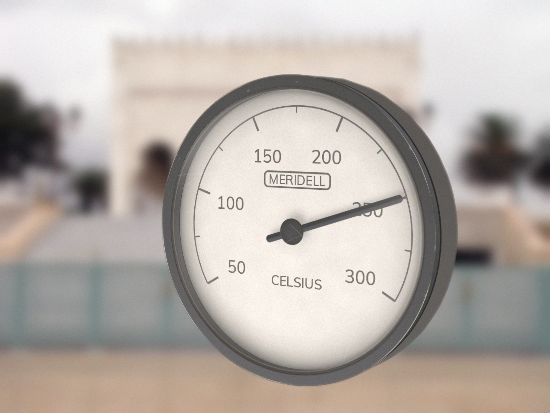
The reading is 250 °C
